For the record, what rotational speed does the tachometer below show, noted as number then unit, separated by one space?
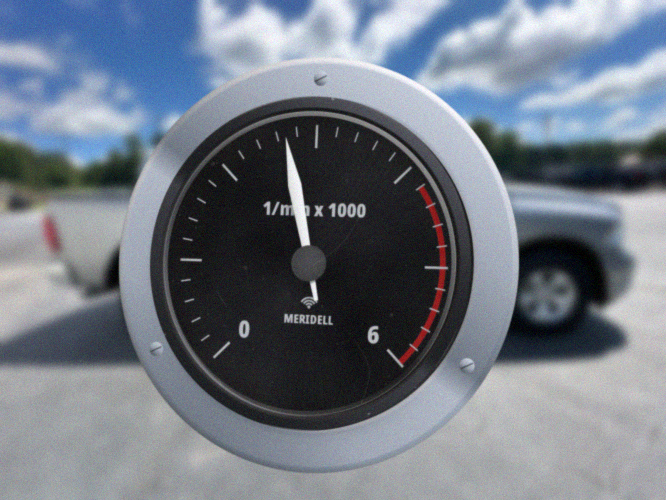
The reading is 2700 rpm
